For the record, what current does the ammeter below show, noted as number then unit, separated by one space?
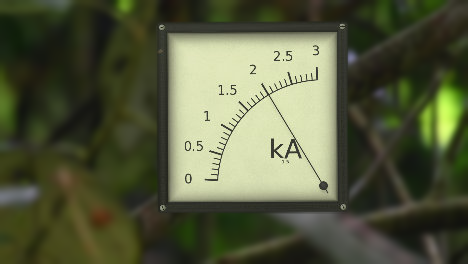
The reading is 2 kA
